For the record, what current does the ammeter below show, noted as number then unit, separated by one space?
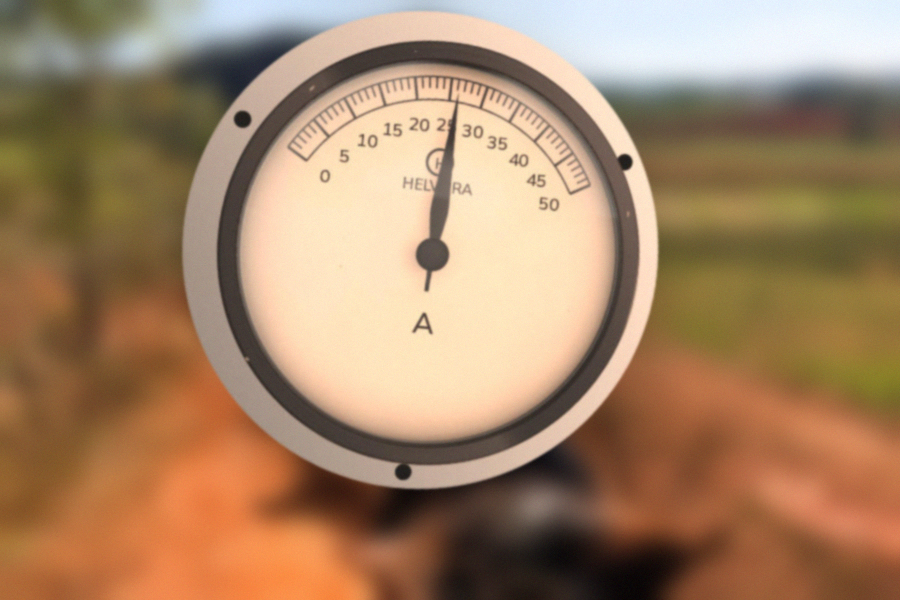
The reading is 26 A
